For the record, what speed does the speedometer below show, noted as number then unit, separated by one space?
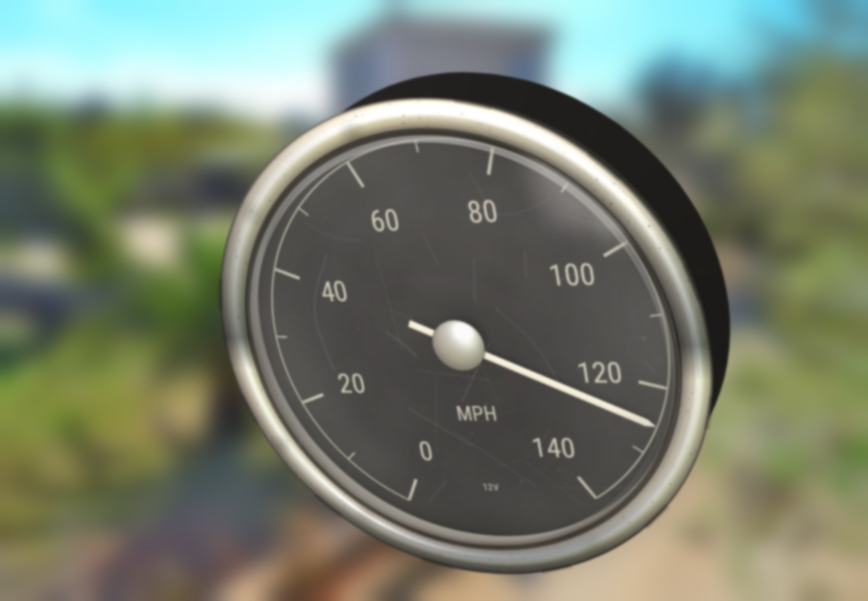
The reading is 125 mph
